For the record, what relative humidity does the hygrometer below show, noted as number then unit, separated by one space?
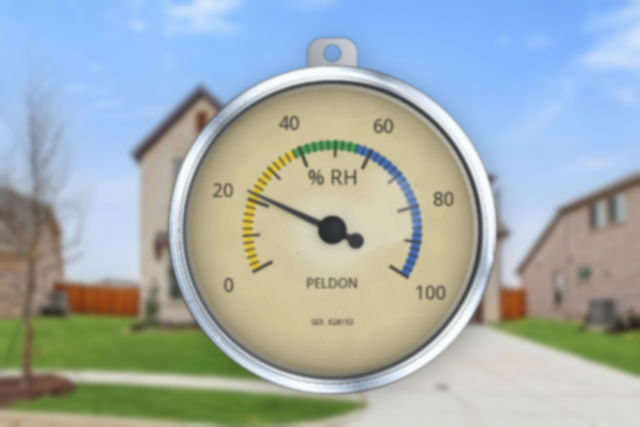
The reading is 22 %
